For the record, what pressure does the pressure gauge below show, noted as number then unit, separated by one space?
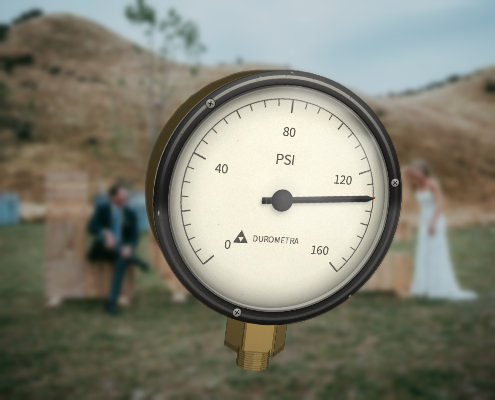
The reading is 130 psi
